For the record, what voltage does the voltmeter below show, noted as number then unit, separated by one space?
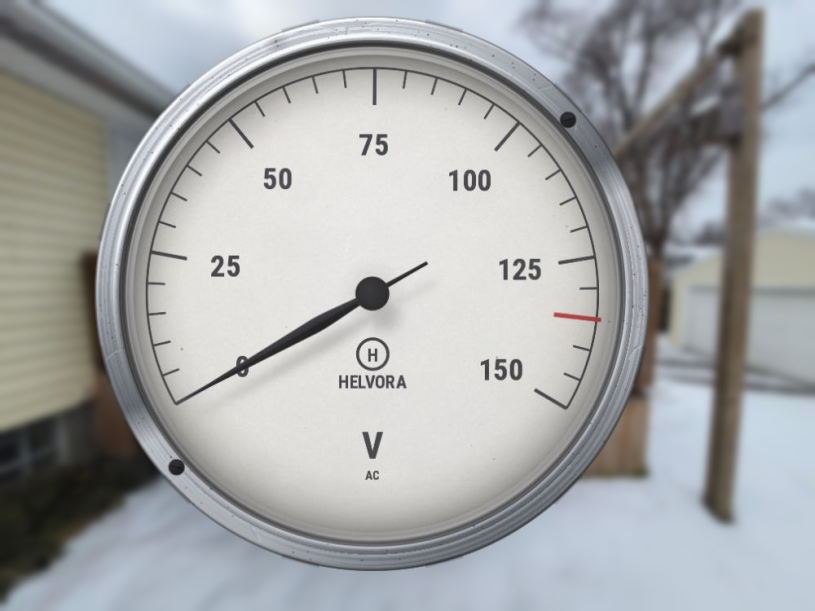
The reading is 0 V
